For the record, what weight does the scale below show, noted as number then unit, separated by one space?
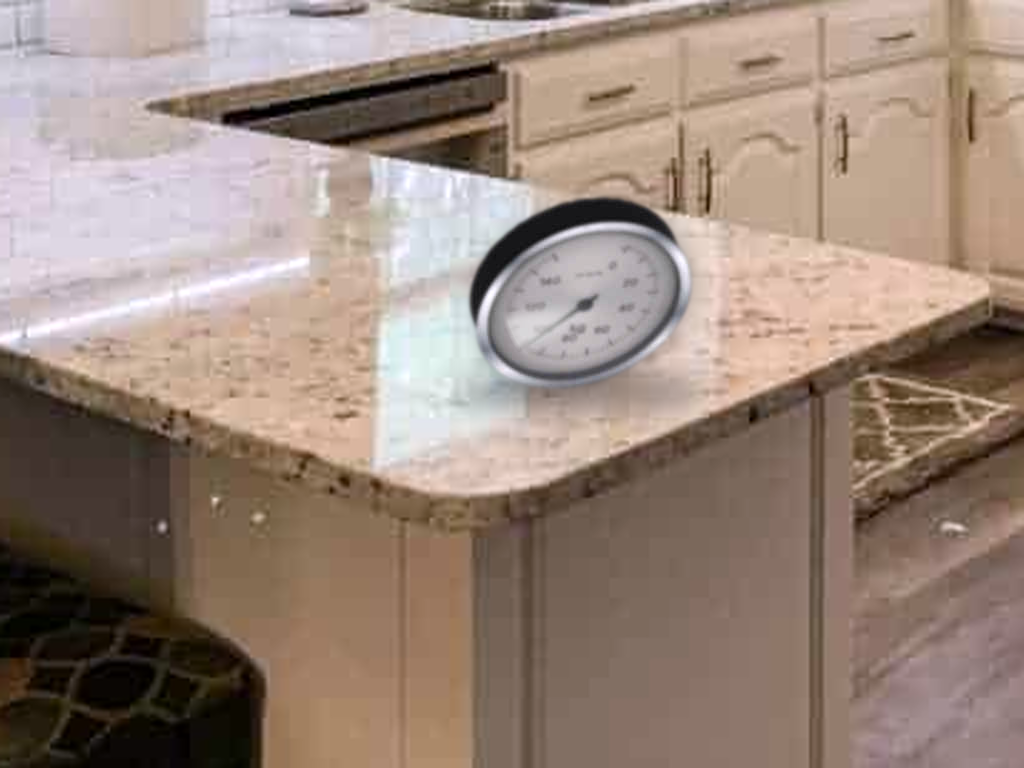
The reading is 100 kg
